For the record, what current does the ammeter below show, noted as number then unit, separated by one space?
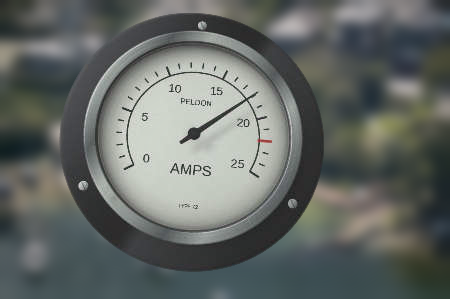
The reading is 18 A
